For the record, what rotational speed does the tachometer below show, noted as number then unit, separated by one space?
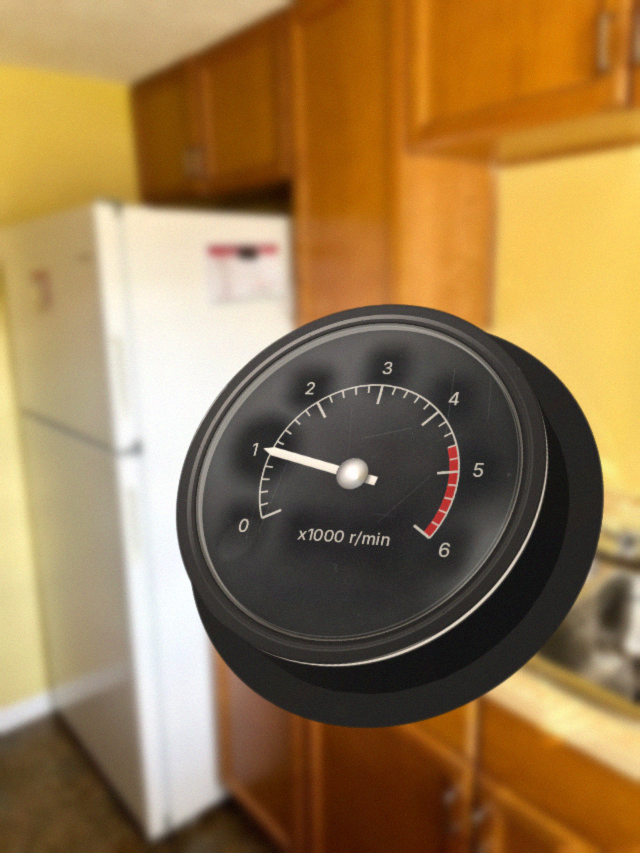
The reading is 1000 rpm
